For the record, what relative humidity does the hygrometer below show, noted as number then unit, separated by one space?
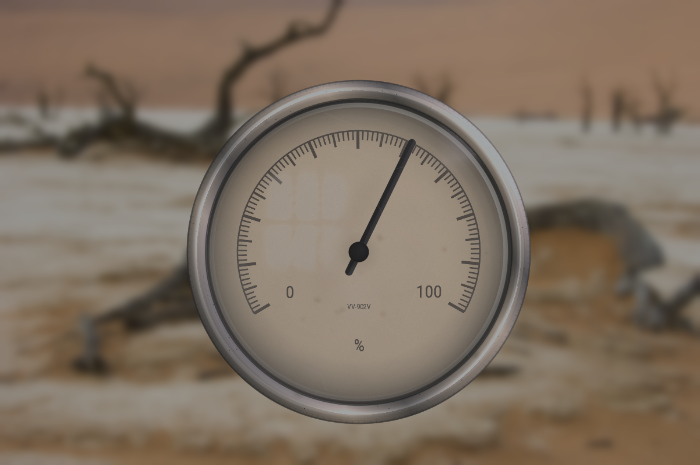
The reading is 61 %
